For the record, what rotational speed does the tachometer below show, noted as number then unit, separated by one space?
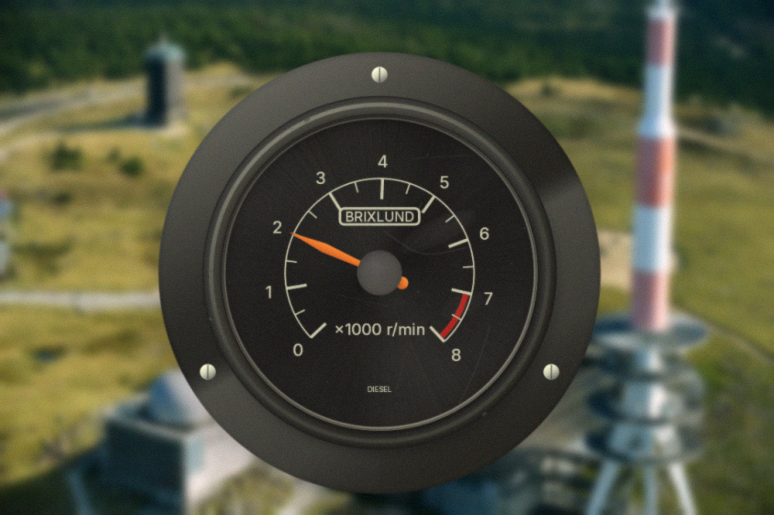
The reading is 2000 rpm
